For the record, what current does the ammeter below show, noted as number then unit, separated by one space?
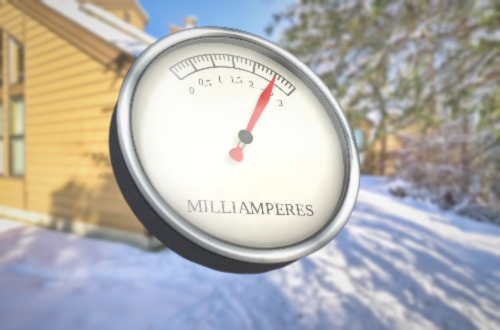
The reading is 2.5 mA
